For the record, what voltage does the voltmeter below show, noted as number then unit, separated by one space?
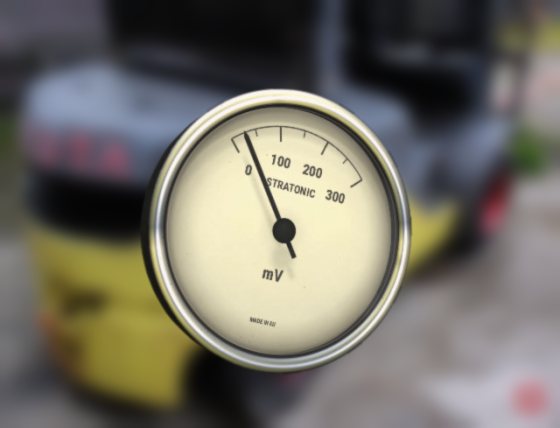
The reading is 25 mV
